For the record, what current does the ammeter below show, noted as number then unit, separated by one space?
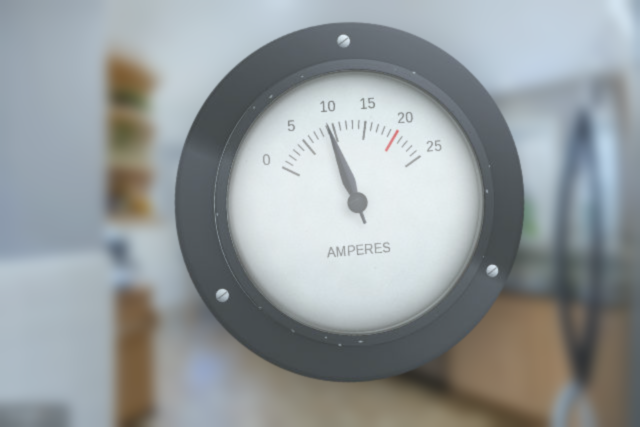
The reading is 9 A
